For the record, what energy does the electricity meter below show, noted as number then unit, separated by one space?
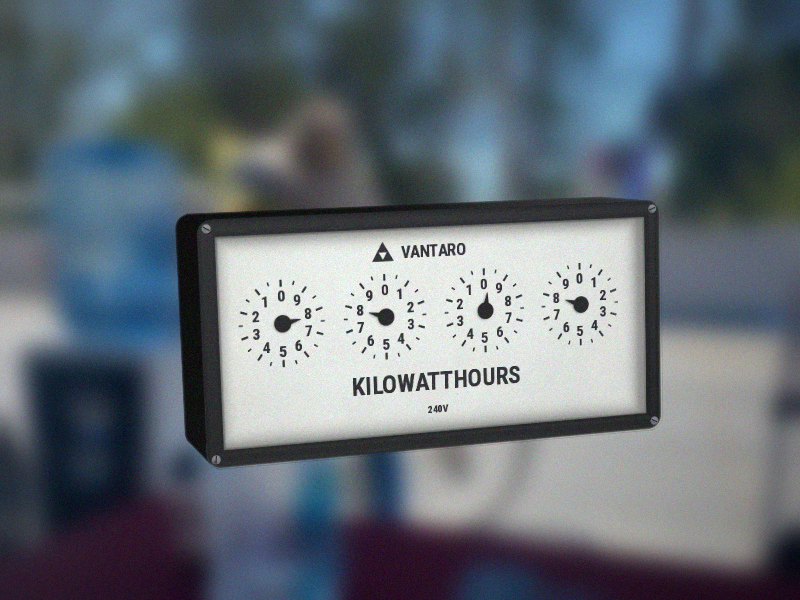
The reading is 7798 kWh
